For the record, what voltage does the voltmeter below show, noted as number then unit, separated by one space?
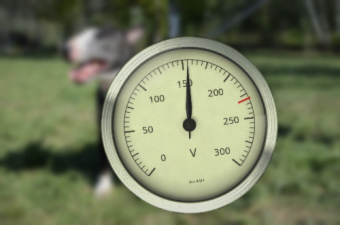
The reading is 155 V
